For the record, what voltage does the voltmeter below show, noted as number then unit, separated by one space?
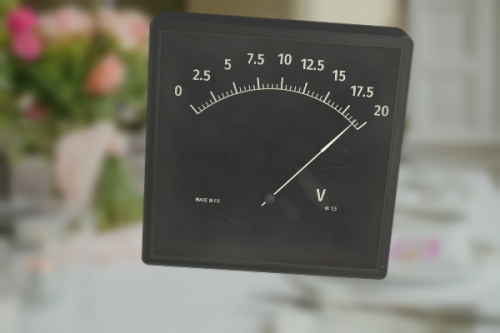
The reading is 19 V
